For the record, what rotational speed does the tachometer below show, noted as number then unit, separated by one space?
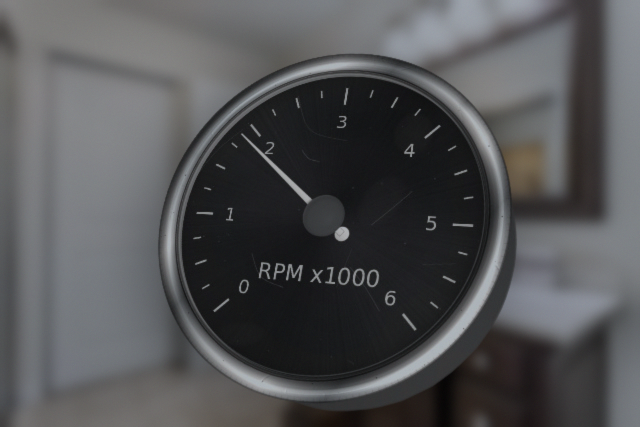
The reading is 1875 rpm
